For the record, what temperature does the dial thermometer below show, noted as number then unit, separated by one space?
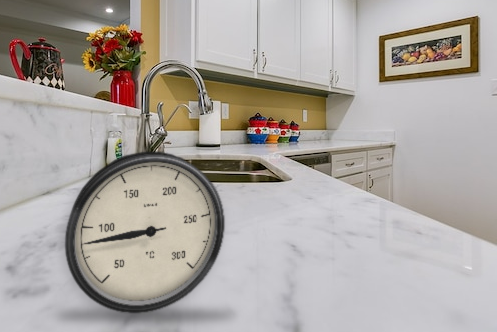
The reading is 87.5 °C
